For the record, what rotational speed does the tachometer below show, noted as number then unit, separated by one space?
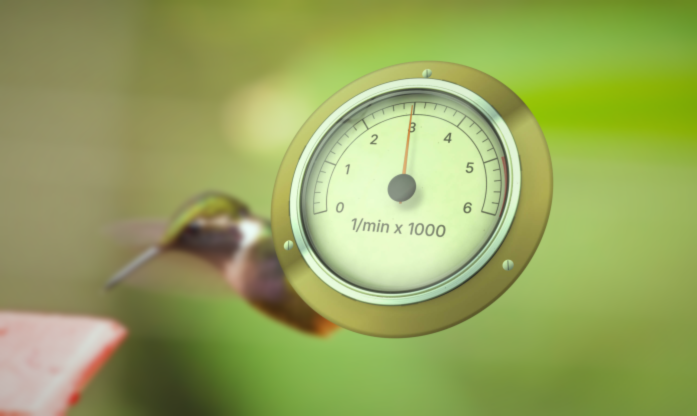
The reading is 3000 rpm
